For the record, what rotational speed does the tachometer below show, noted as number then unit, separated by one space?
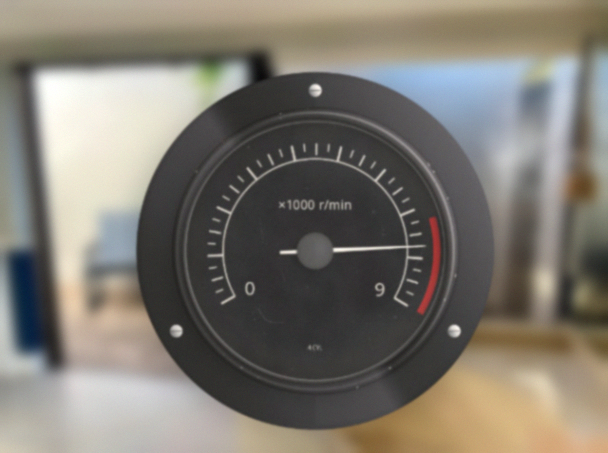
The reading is 7750 rpm
